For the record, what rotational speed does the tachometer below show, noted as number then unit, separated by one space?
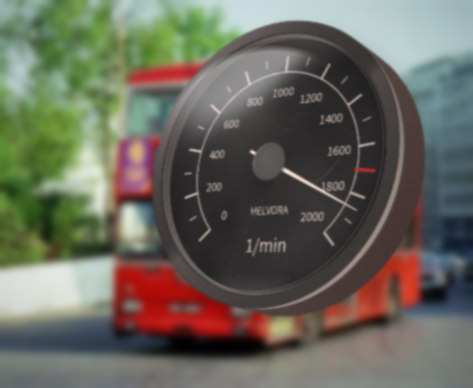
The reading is 1850 rpm
